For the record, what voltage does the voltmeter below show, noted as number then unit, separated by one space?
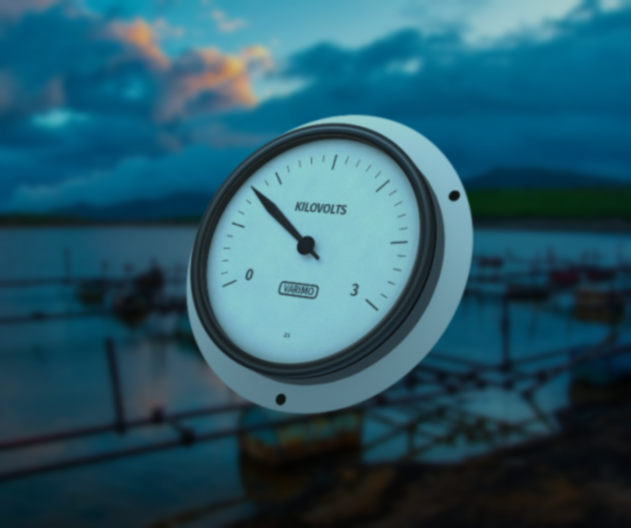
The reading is 0.8 kV
